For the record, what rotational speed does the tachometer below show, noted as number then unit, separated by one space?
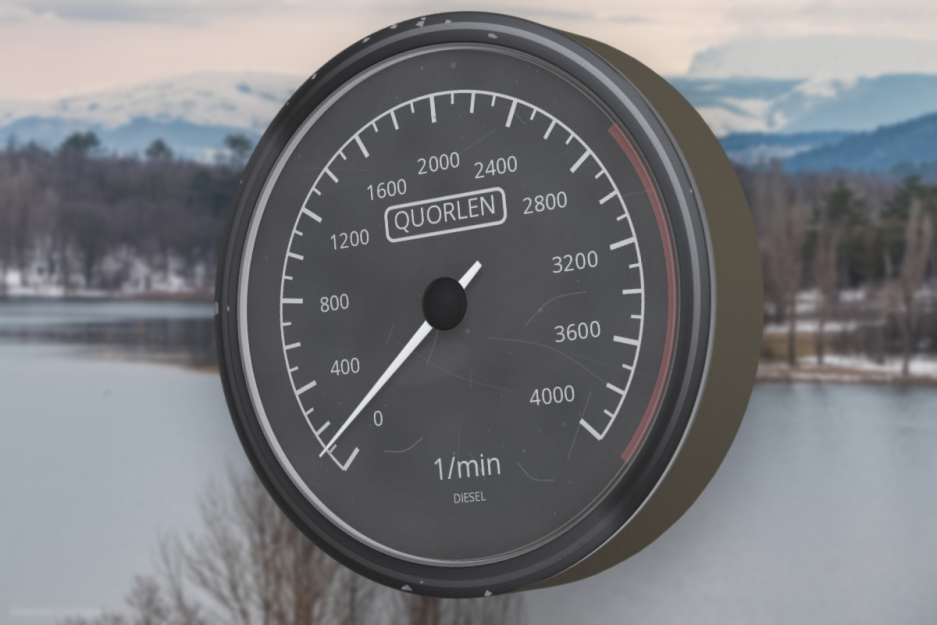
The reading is 100 rpm
